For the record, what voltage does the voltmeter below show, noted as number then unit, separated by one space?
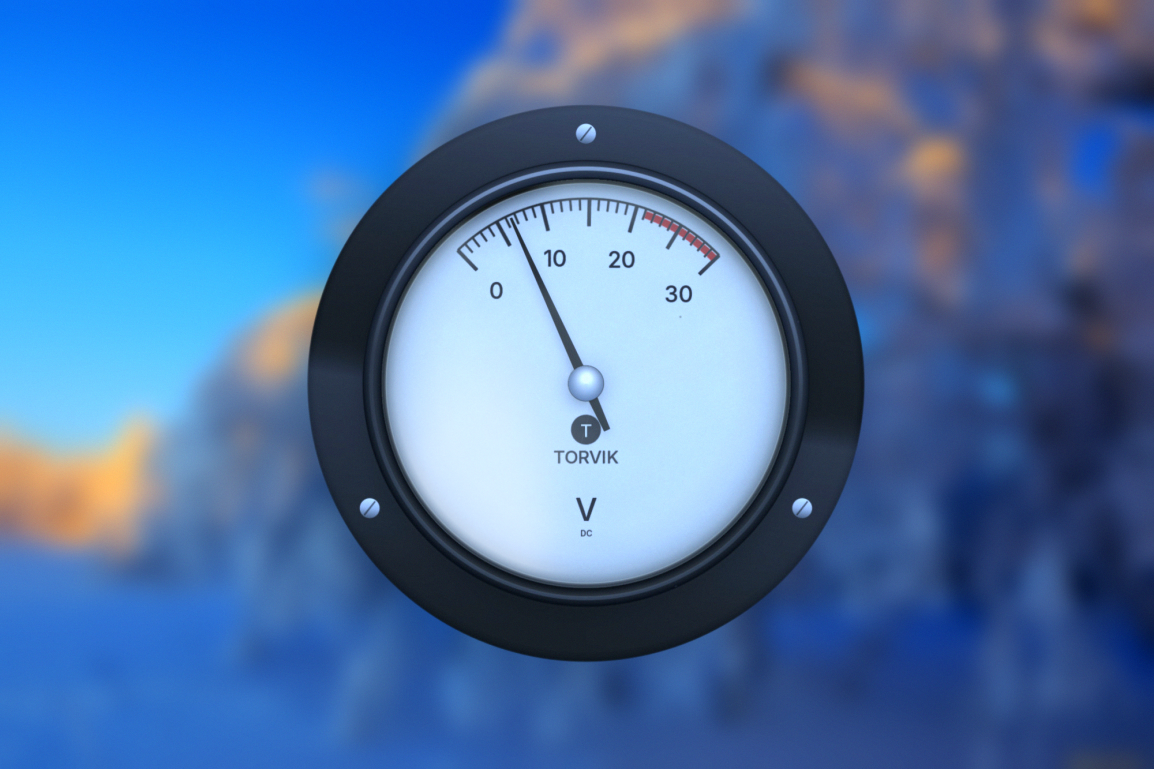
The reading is 6.5 V
